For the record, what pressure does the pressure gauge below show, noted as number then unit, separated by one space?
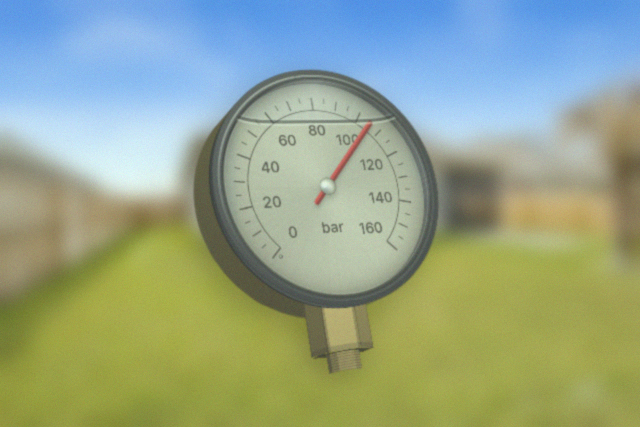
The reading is 105 bar
